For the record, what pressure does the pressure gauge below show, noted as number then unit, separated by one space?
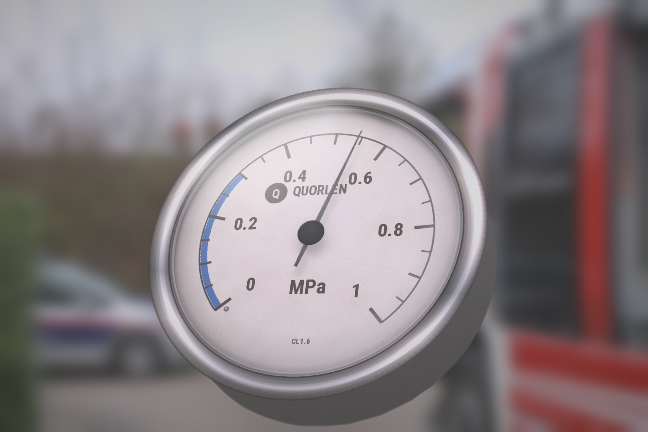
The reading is 0.55 MPa
